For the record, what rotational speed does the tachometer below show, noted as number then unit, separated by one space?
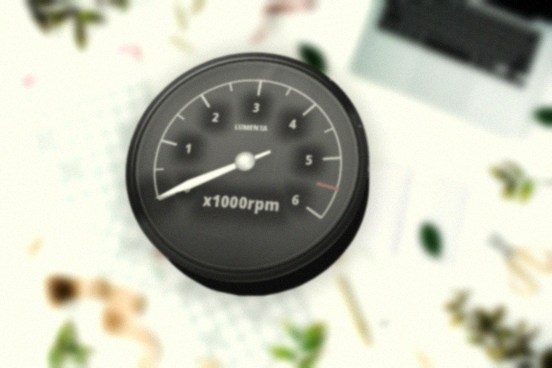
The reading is 0 rpm
